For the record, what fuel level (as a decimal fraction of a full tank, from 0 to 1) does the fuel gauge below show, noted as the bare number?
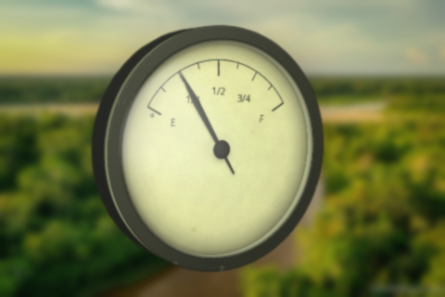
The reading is 0.25
